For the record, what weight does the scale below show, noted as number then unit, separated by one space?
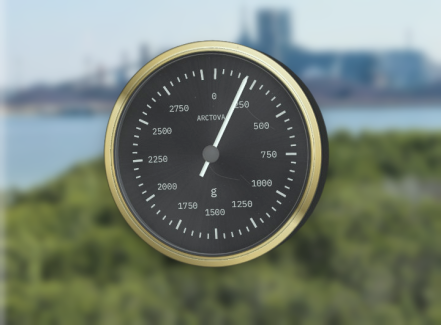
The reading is 200 g
